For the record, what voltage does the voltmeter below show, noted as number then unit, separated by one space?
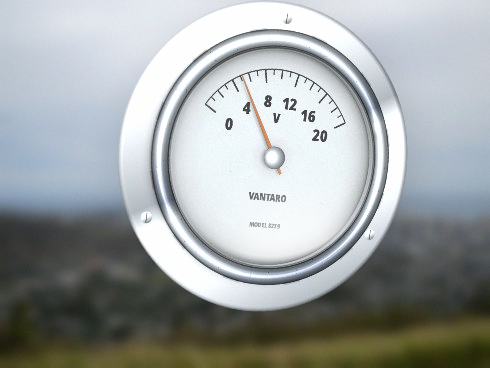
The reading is 5 V
